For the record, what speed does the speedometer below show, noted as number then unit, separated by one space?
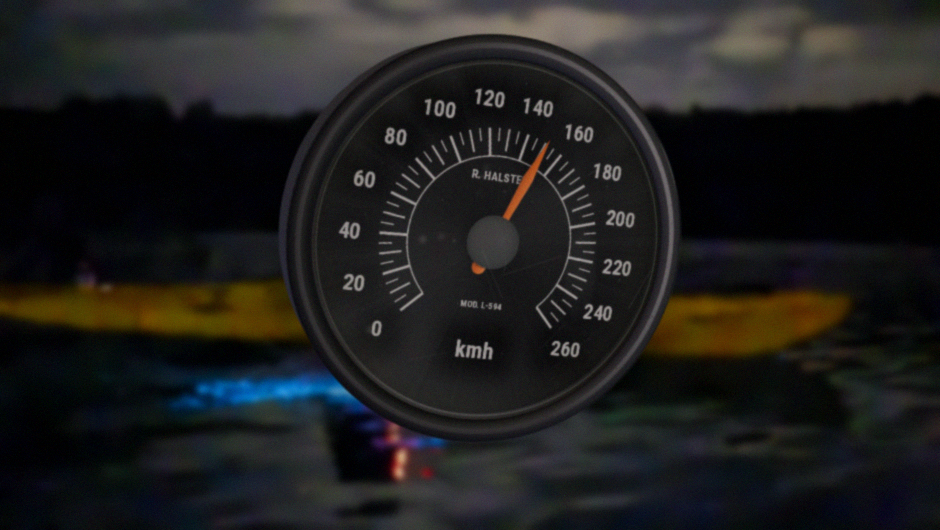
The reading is 150 km/h
